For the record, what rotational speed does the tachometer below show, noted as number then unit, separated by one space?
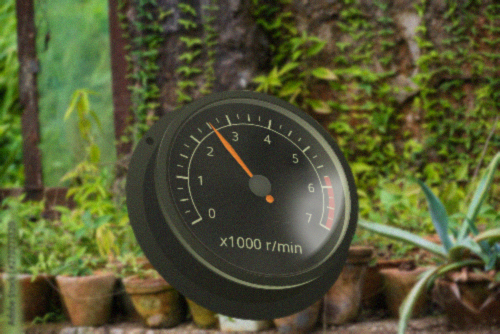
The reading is 2500 rpm
